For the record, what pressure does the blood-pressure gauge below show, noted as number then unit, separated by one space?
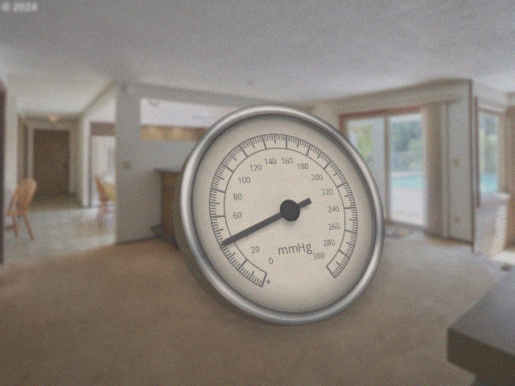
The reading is 40 mmHg
